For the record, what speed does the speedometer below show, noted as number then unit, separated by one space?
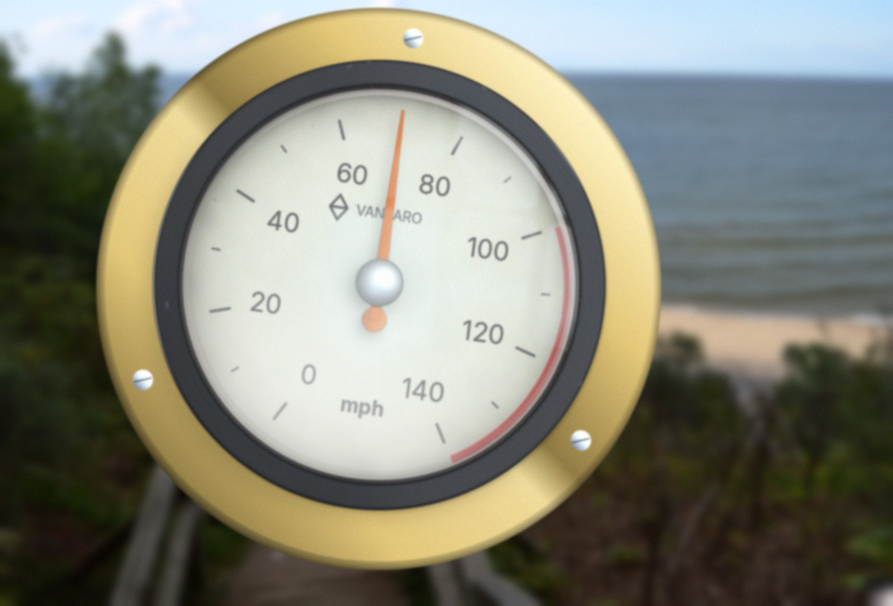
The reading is 70 mph
